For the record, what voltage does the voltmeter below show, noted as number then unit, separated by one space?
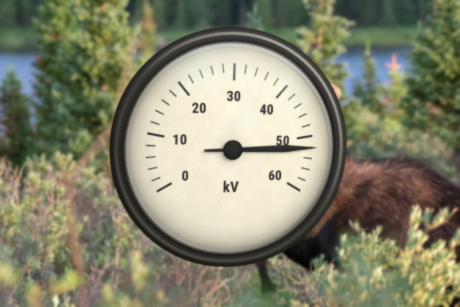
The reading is 52 kV
